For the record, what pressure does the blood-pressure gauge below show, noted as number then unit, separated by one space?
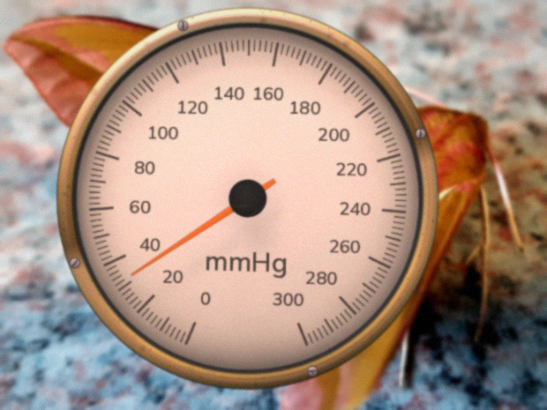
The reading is 32 mmHg
